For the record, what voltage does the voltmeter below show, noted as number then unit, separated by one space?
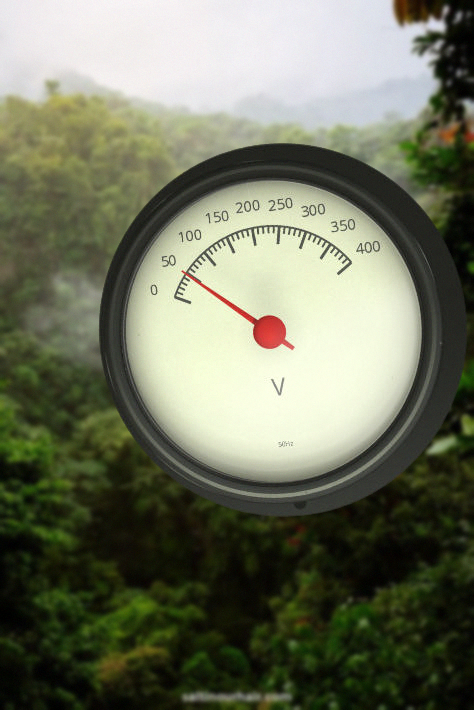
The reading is 50 V
